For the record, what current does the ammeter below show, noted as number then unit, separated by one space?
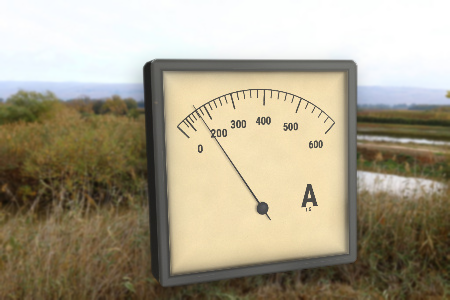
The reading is 160 A
